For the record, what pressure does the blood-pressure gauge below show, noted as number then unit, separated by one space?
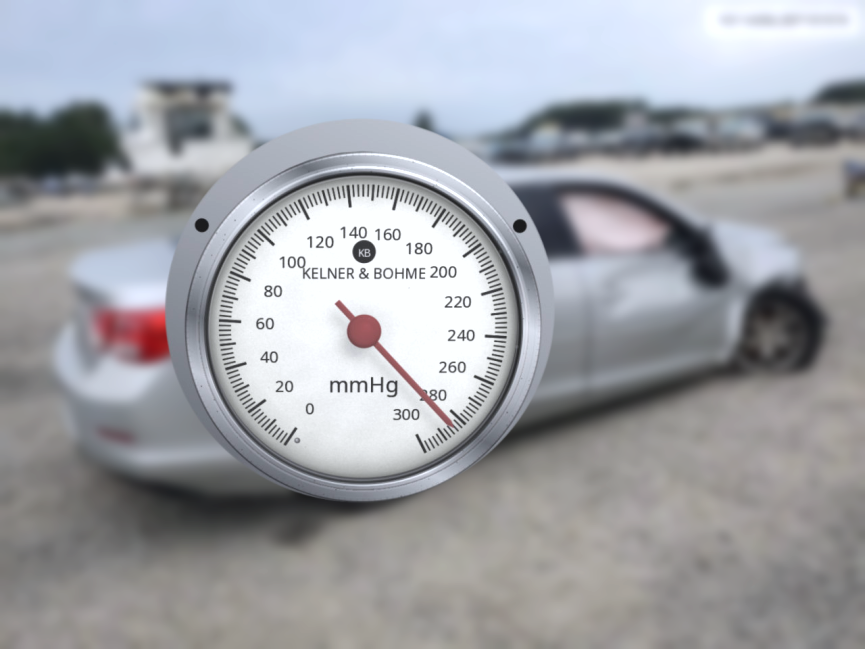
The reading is 284 mmHg
